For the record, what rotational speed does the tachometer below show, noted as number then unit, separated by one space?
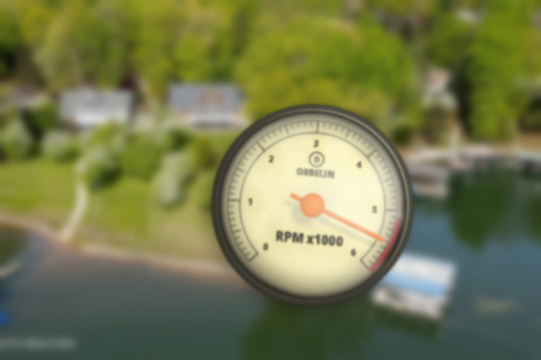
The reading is 5500 rpm
